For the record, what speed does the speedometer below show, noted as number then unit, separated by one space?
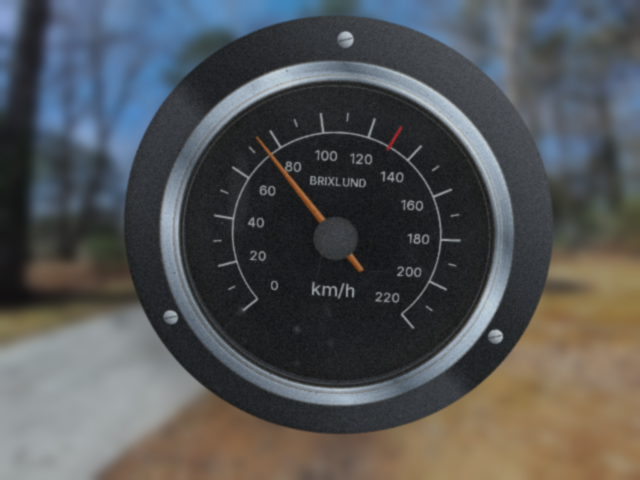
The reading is 75 km/h
